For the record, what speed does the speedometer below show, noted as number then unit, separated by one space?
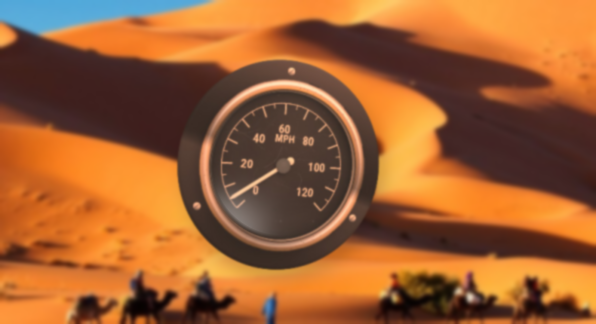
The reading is 5 mph
